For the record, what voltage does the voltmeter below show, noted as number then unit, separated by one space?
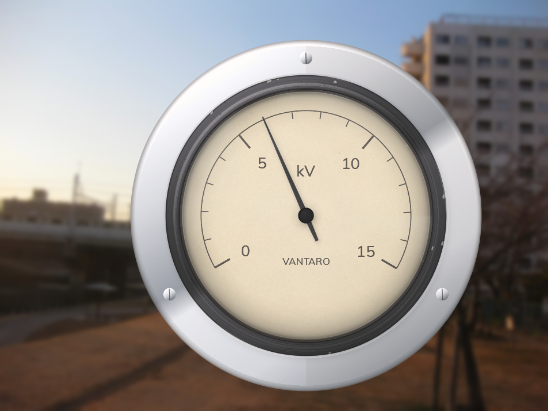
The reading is 6 kV
